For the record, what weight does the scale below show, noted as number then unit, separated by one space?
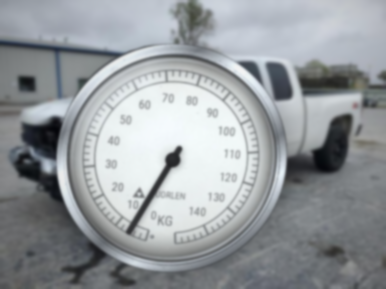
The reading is 6 kg
